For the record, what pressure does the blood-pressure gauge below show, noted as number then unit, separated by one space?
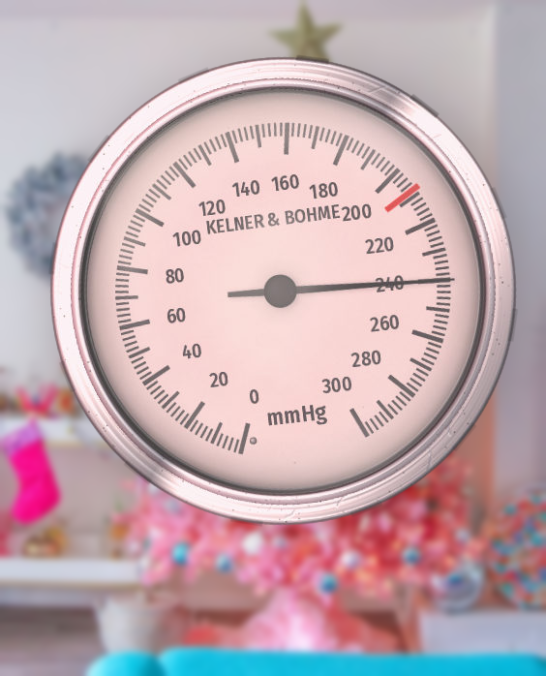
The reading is 240 mmHg
